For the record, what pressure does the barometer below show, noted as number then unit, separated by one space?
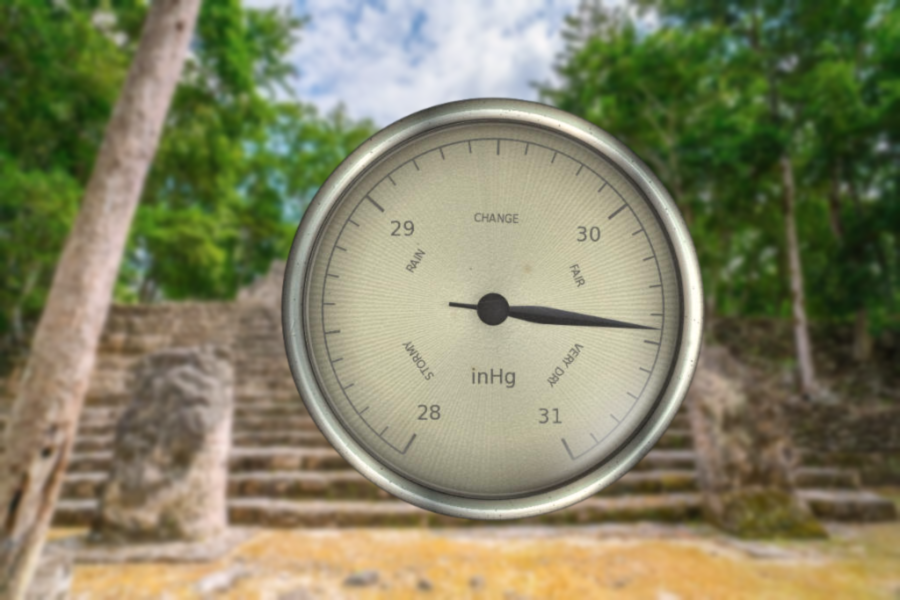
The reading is 30.45 inHg
